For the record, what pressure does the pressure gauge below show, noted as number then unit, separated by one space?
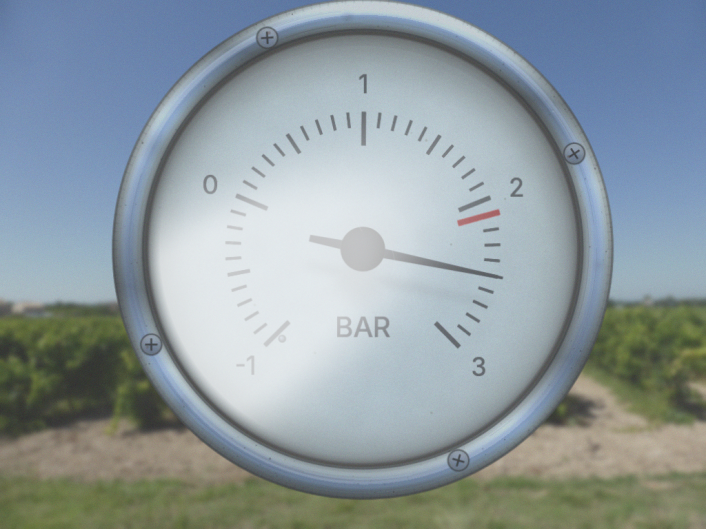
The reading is 2.5 bar
